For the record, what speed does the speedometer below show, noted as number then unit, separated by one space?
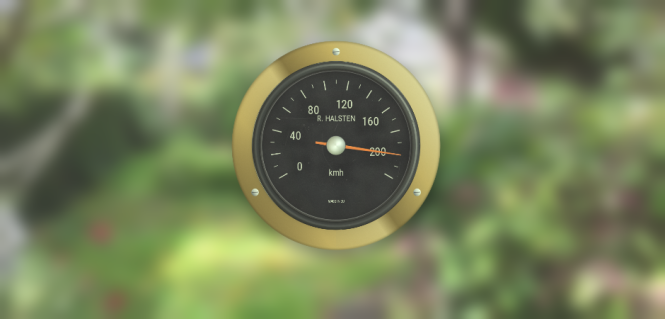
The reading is 200 km/h
